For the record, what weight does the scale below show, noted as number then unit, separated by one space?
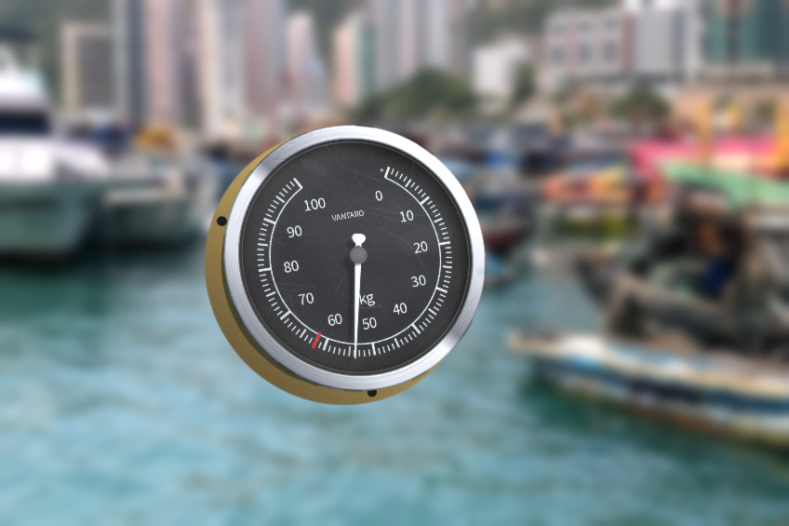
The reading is 54 kg
